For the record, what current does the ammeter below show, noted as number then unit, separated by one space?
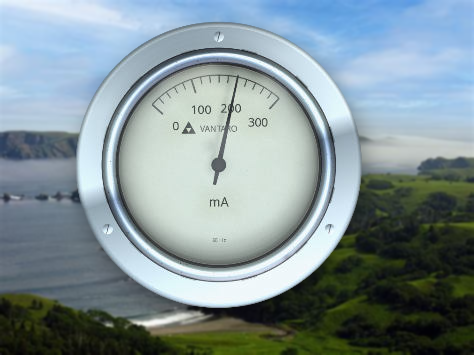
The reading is 200 mA
